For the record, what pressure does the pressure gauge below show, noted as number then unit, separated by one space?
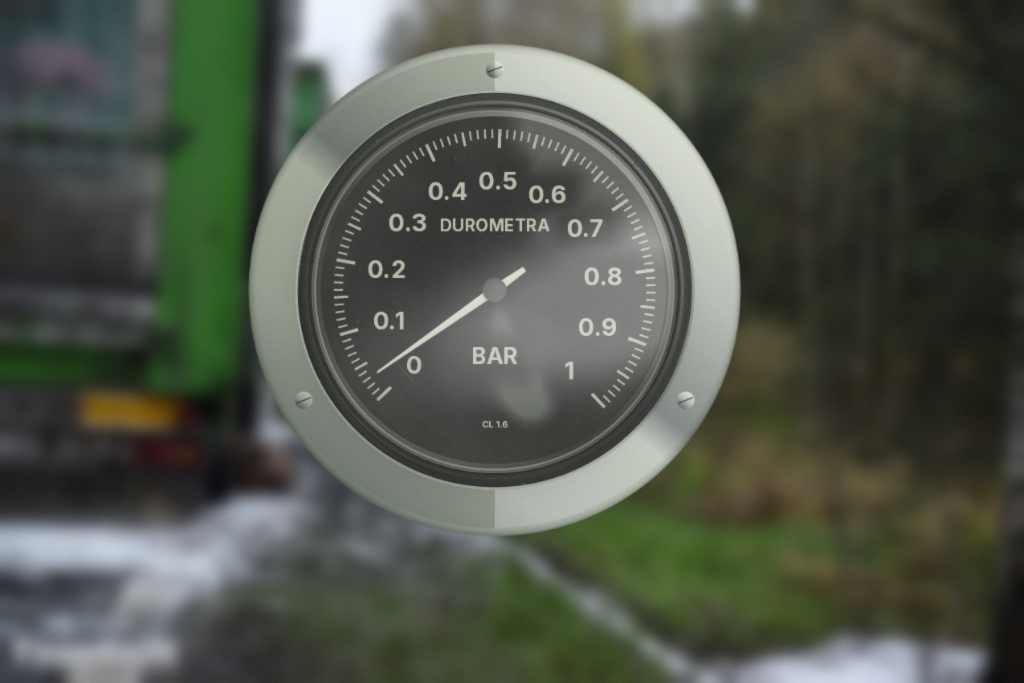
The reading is 0.03 bar
